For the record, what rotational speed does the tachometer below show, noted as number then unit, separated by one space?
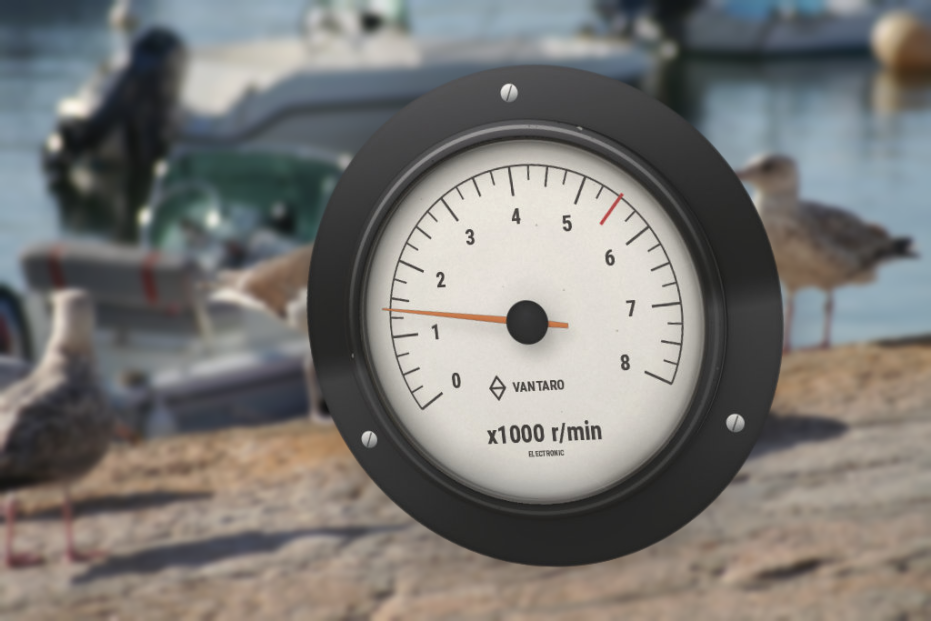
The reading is 1375 rpm
